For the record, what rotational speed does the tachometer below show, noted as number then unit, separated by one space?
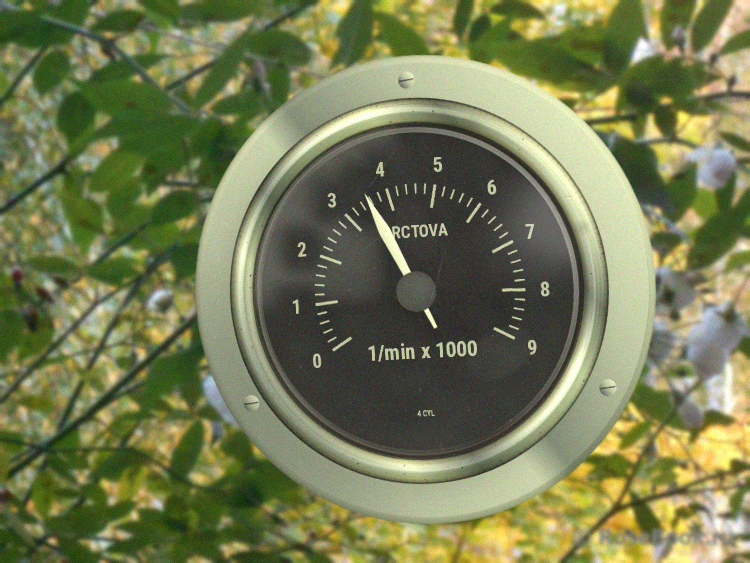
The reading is 3600 rpm
